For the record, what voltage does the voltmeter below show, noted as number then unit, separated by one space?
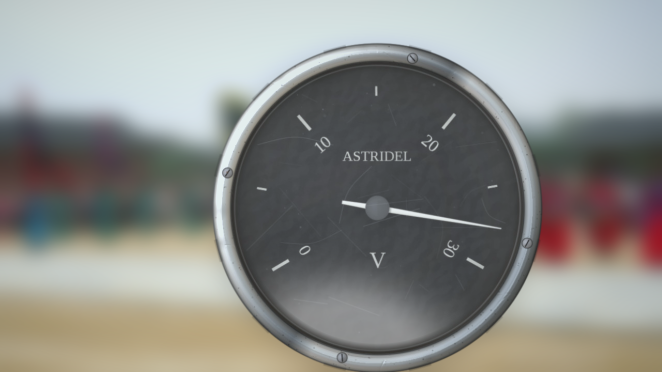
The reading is 27.5 V
